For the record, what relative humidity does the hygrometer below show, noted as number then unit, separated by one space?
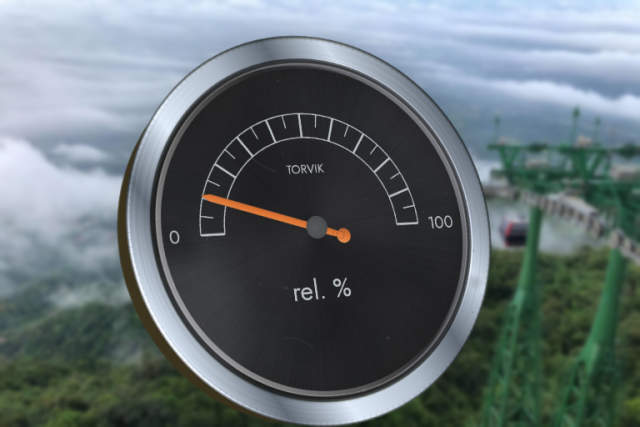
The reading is 10 %
